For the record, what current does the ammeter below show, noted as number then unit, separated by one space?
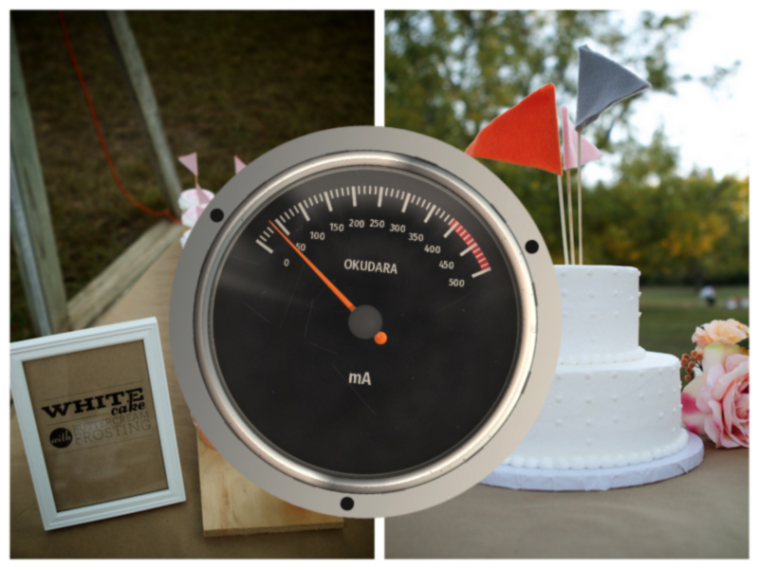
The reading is 40 mA
